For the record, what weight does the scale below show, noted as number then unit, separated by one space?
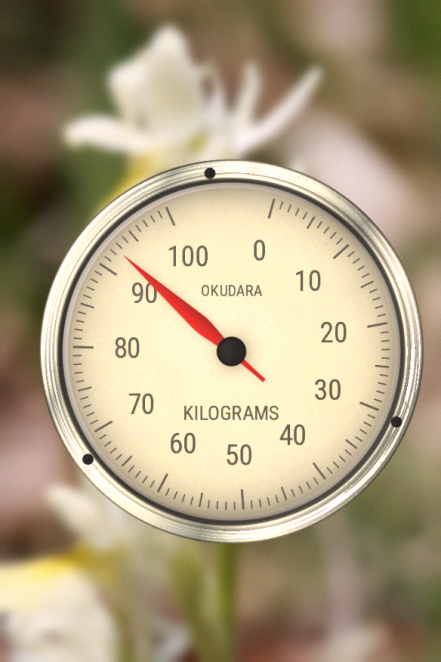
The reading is 92.5 kg
